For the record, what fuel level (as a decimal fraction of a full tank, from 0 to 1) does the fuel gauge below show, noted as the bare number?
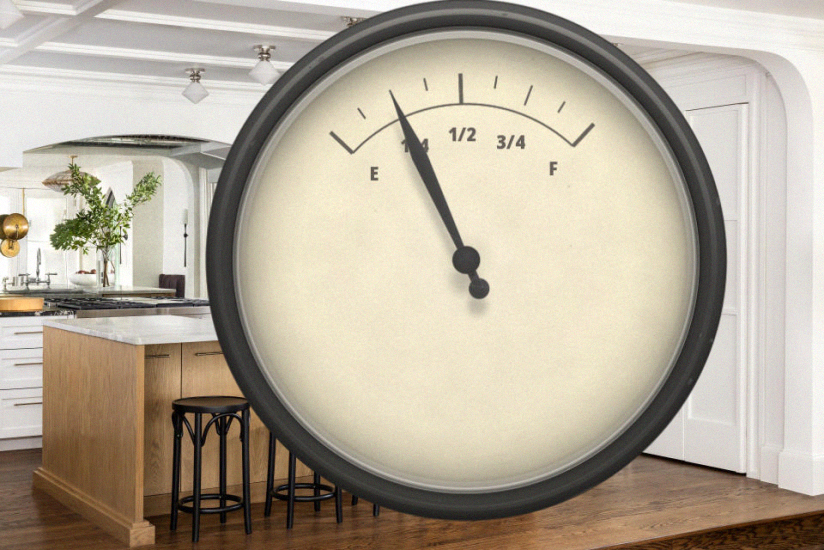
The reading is 0.25
